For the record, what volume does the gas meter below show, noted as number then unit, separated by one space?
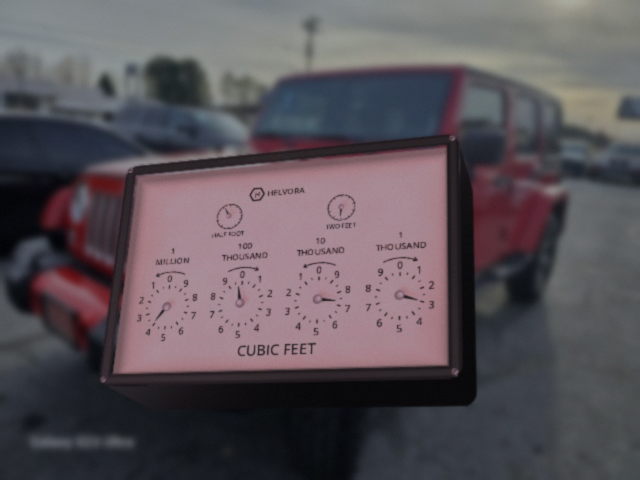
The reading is 397300 ft³
